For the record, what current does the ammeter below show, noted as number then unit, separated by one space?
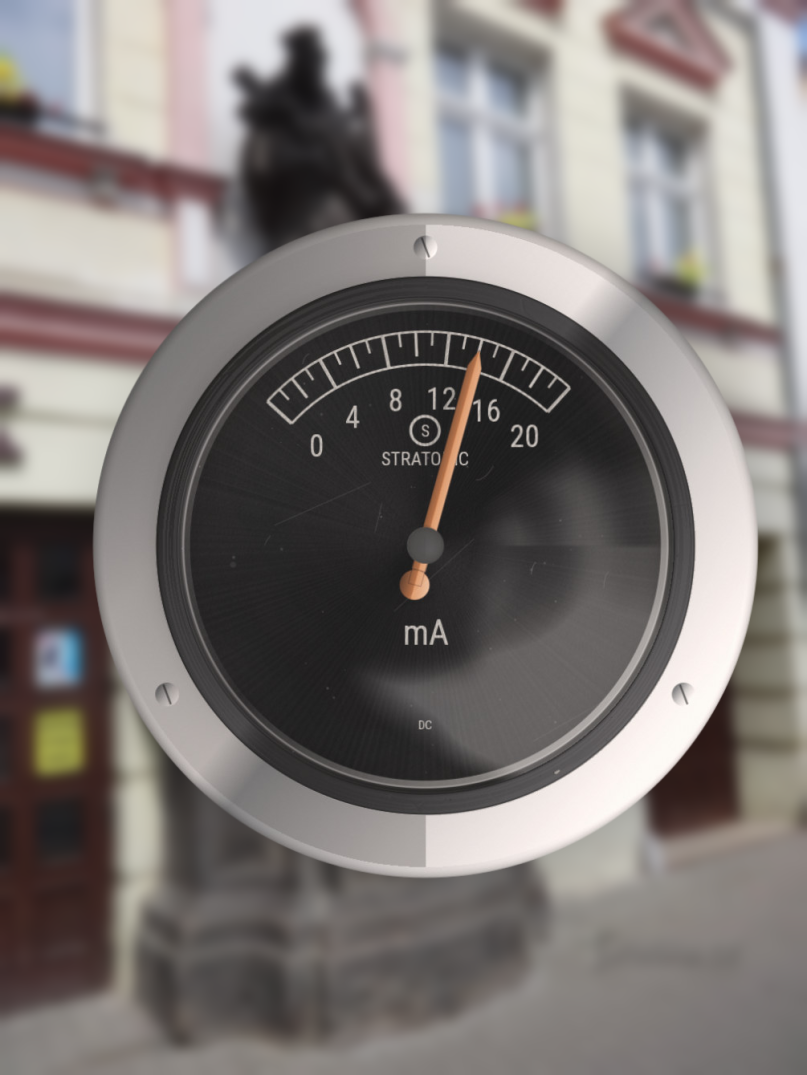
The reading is 14 mA
